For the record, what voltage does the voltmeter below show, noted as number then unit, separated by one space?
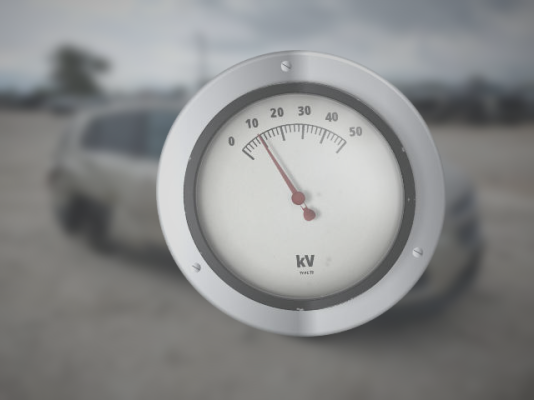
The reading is 10 kV
